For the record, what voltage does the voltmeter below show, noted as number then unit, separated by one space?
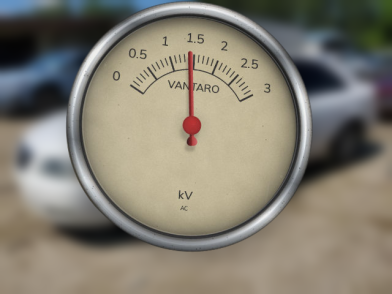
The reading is 1.4 kV
